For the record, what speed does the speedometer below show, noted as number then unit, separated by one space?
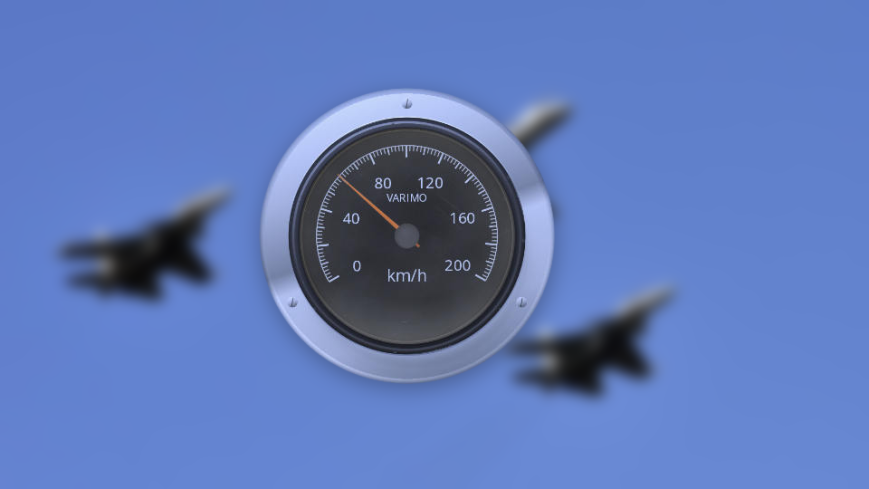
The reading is 60 km/h
